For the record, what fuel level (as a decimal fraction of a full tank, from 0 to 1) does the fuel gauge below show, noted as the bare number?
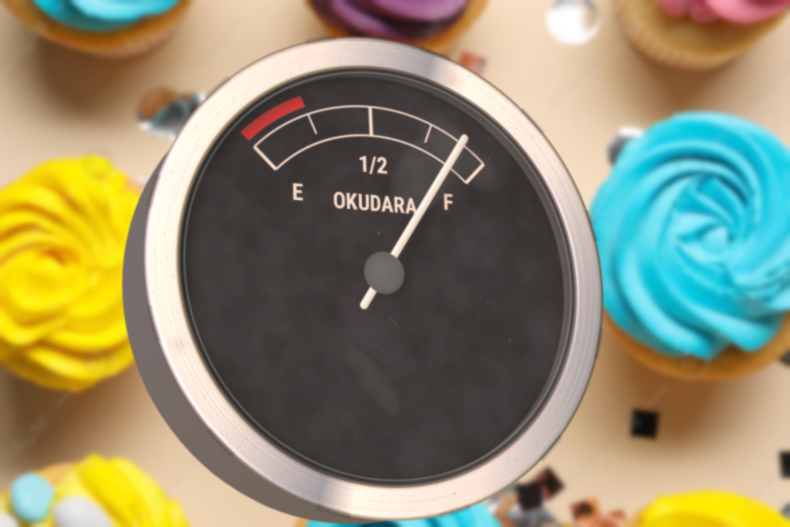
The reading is 0.875
